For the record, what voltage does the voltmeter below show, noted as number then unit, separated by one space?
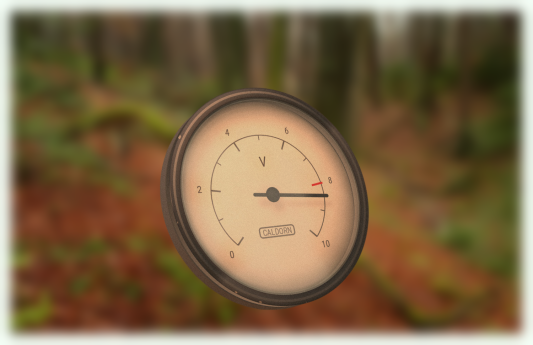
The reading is 8.5 V
